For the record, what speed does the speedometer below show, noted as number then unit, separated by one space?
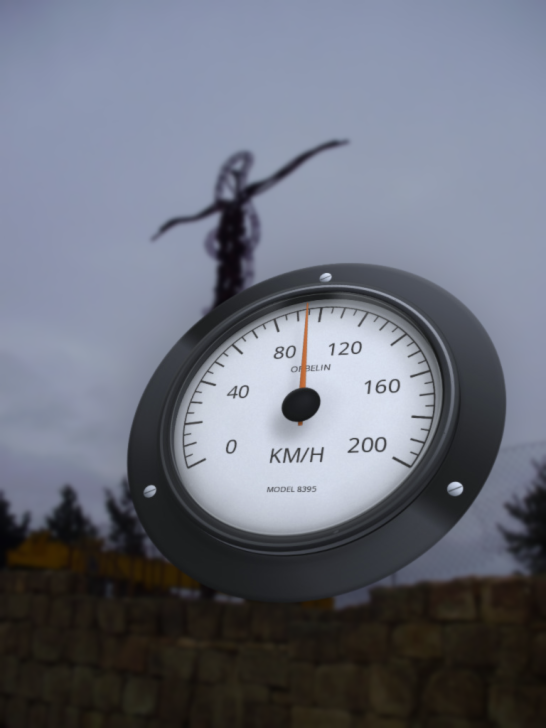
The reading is 95 km/h
